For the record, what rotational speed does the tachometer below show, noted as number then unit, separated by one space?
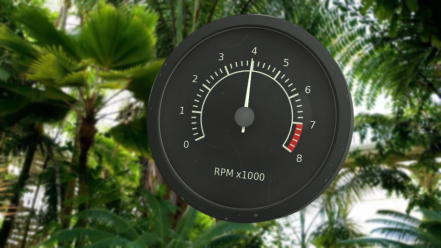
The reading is 4000 rpm
